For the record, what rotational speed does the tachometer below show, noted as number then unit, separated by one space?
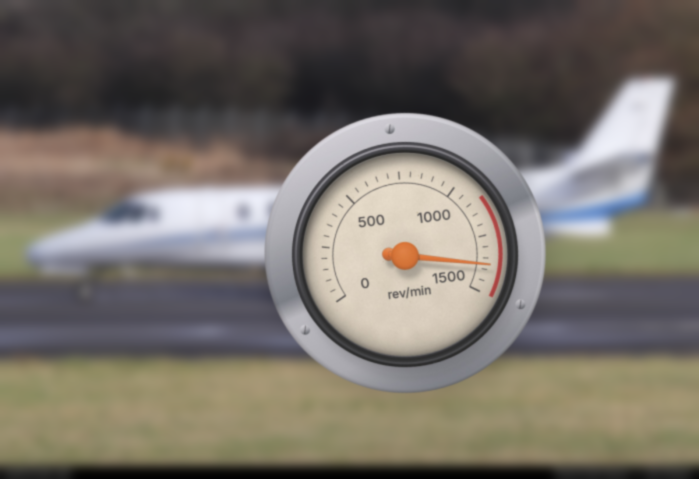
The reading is 1375 rpm
